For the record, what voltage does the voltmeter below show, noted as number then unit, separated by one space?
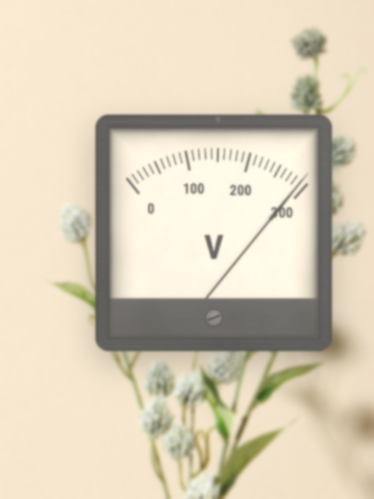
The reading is 290 V
